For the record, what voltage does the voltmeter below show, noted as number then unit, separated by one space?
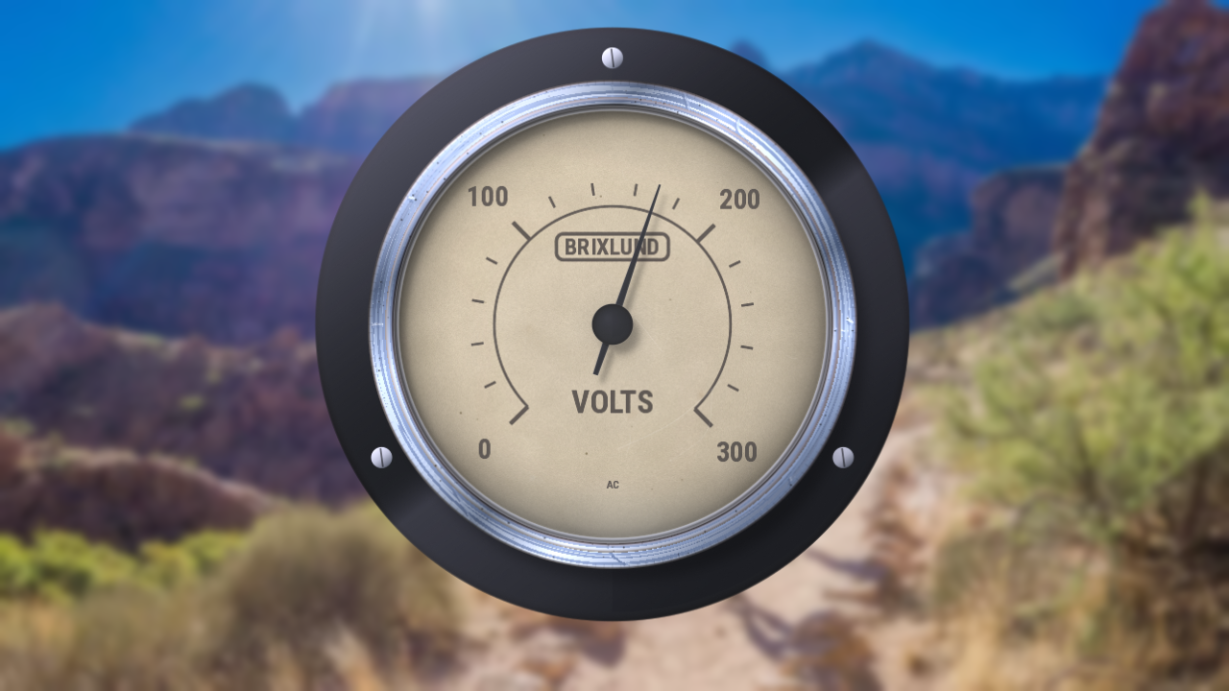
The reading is 170 V
